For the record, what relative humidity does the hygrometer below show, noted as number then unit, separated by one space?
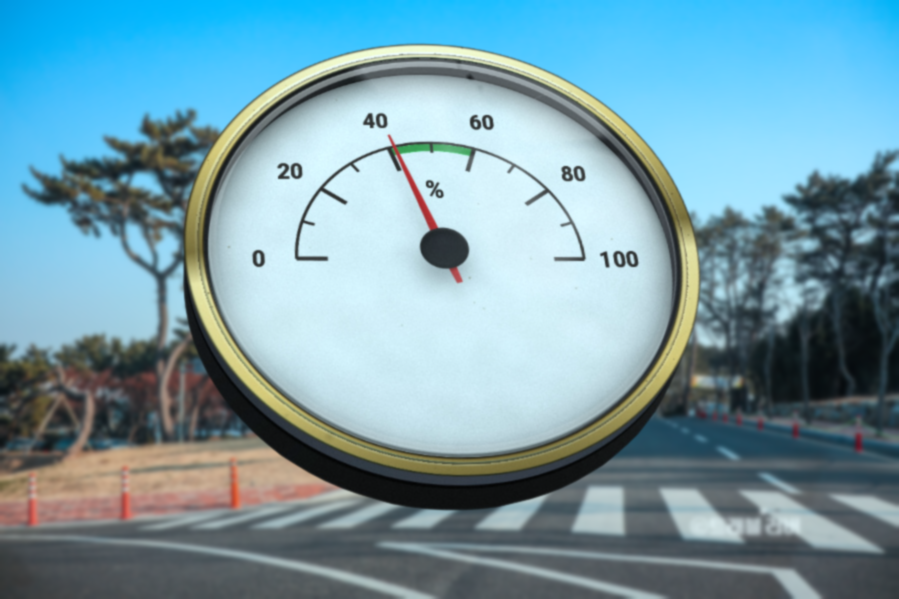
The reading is 40 %
